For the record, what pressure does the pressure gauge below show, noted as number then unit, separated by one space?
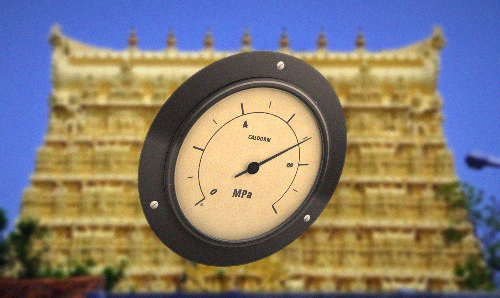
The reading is 7 MPa
